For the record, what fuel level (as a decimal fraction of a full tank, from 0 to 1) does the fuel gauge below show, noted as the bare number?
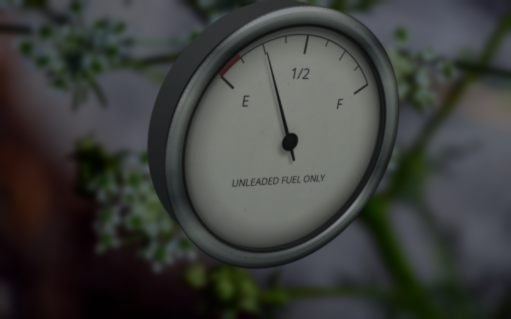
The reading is 0.25
